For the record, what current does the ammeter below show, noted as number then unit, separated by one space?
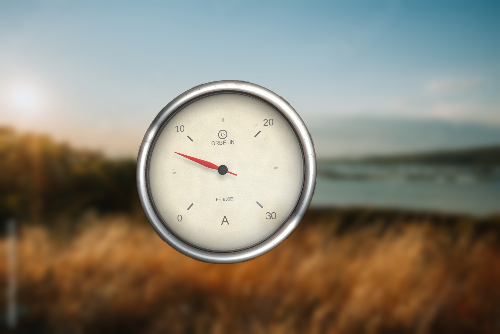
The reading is 7.5 A
